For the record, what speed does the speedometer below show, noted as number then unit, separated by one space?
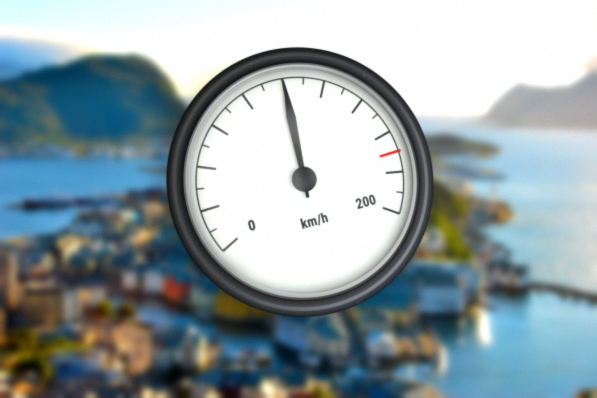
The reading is 100 km/h
